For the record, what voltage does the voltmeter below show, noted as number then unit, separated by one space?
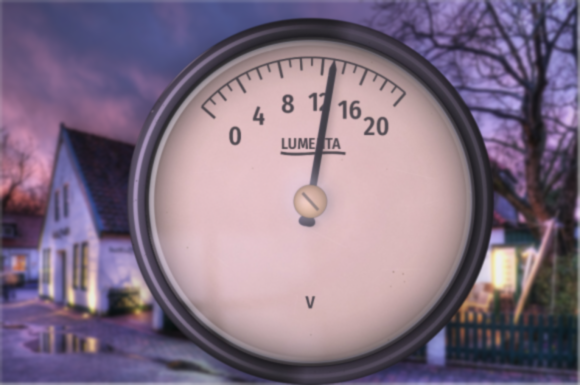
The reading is 13 V
